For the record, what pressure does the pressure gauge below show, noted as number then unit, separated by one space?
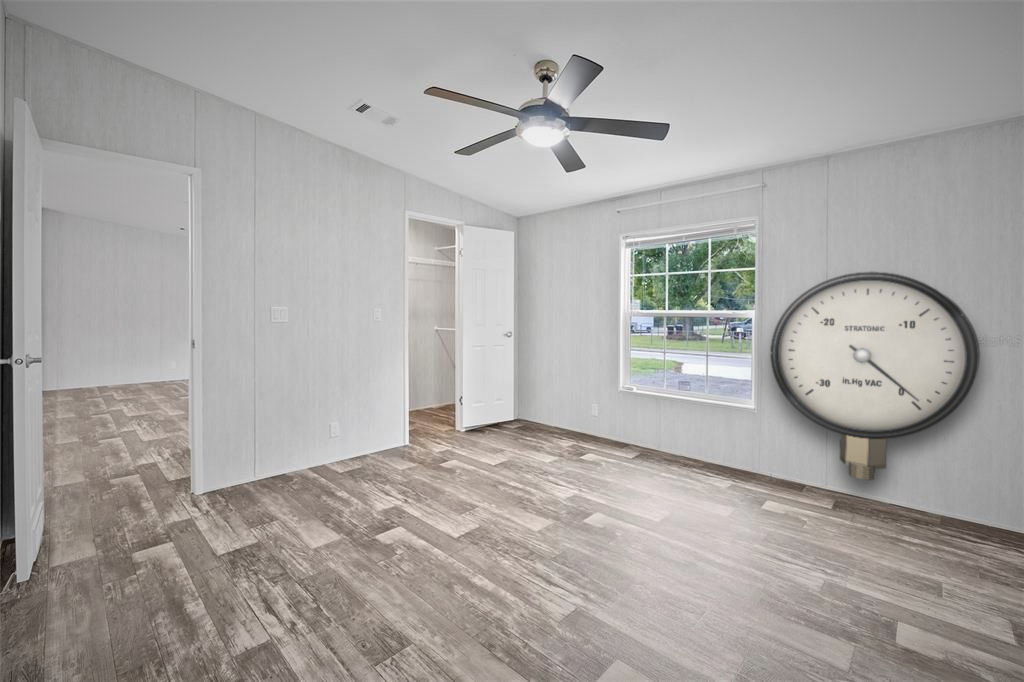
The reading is -0.5 inHg
